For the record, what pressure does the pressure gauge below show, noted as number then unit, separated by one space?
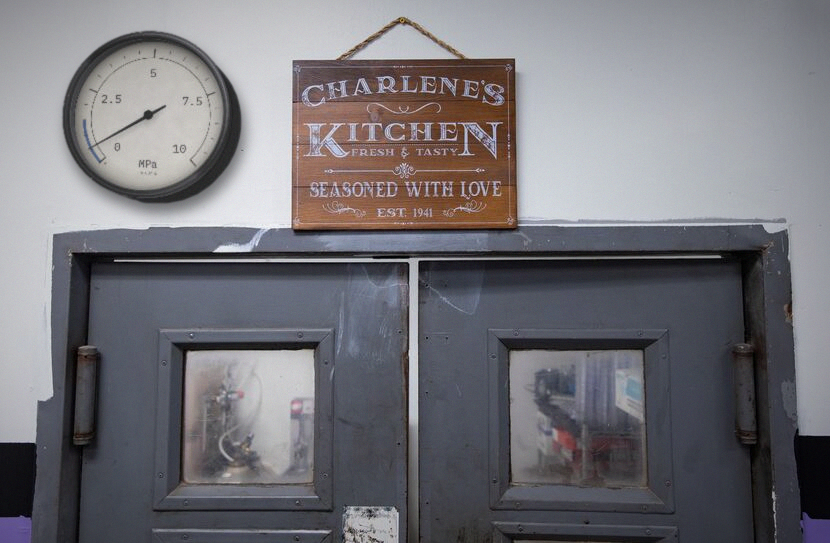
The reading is 0.5 MPa
